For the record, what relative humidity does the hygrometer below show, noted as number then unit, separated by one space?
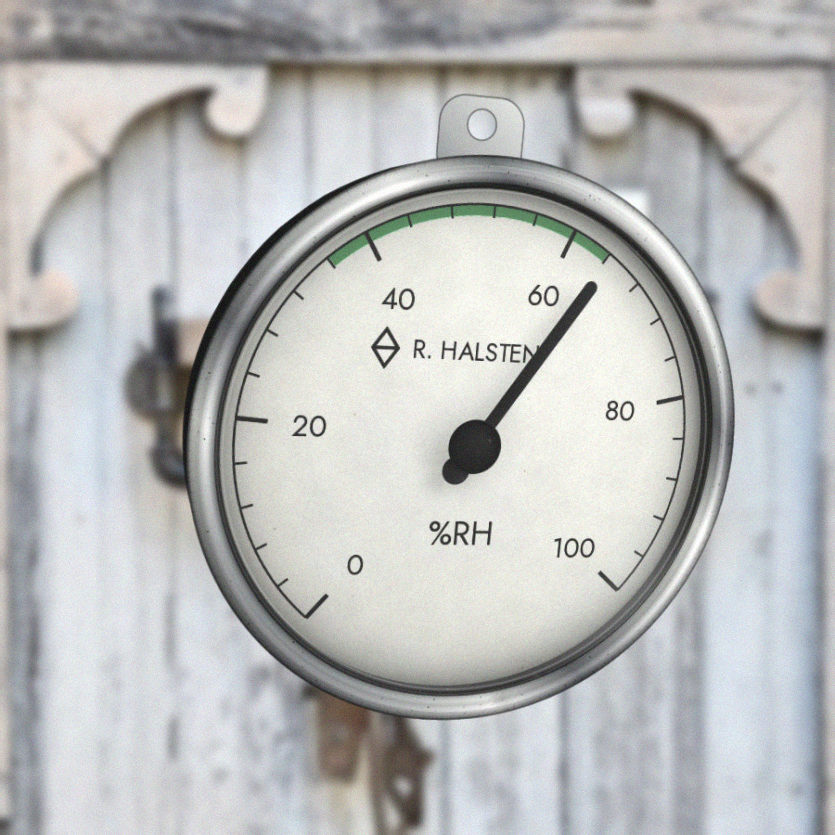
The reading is 64 %
